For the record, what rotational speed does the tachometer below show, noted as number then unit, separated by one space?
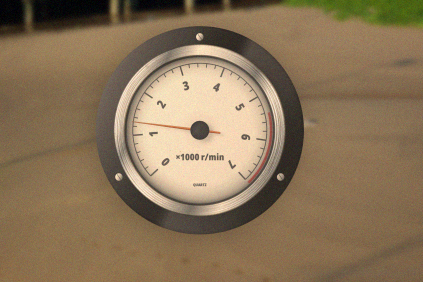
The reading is 1300 rpm
